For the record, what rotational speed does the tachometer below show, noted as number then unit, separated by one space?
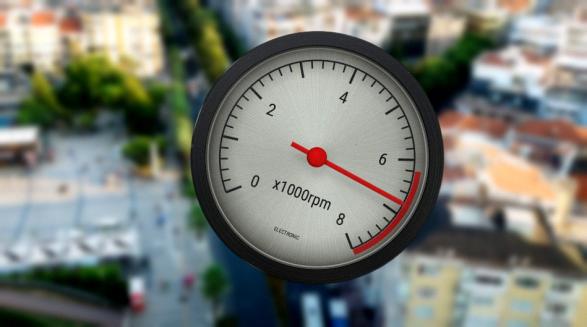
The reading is 6800 rpm
